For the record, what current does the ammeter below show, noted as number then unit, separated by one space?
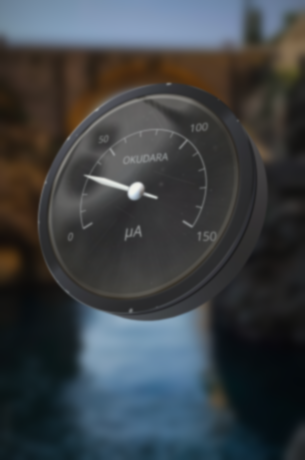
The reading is 30 µA
